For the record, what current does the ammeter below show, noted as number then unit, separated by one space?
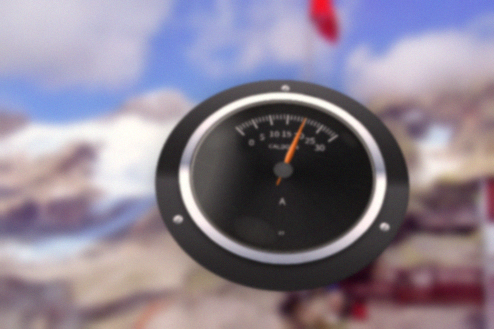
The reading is 20 A
